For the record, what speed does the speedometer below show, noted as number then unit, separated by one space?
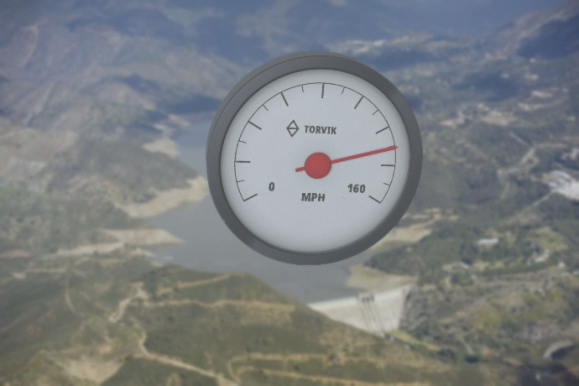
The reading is 130 mph
